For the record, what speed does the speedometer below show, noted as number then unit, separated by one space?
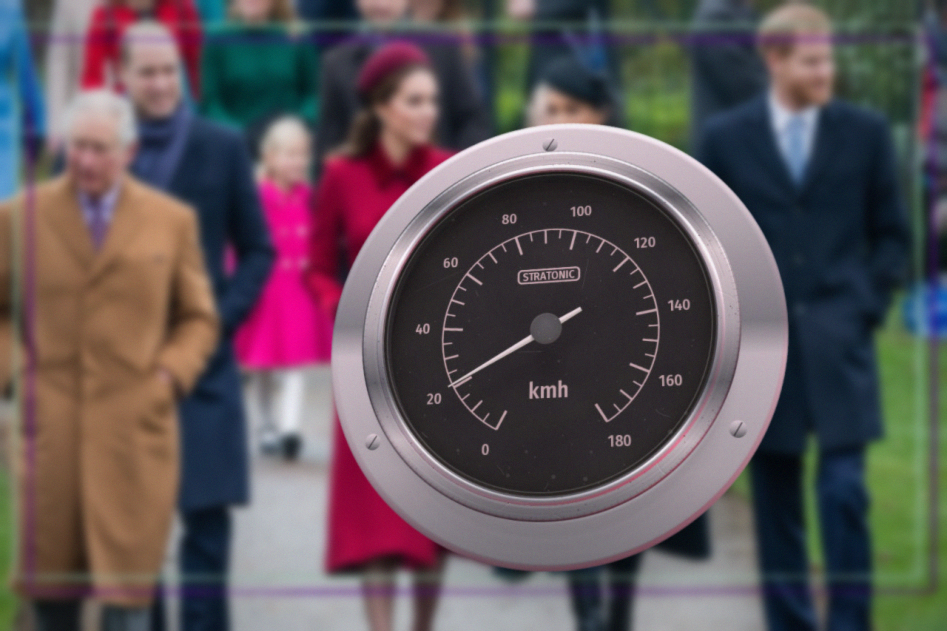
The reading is 20 km/h
